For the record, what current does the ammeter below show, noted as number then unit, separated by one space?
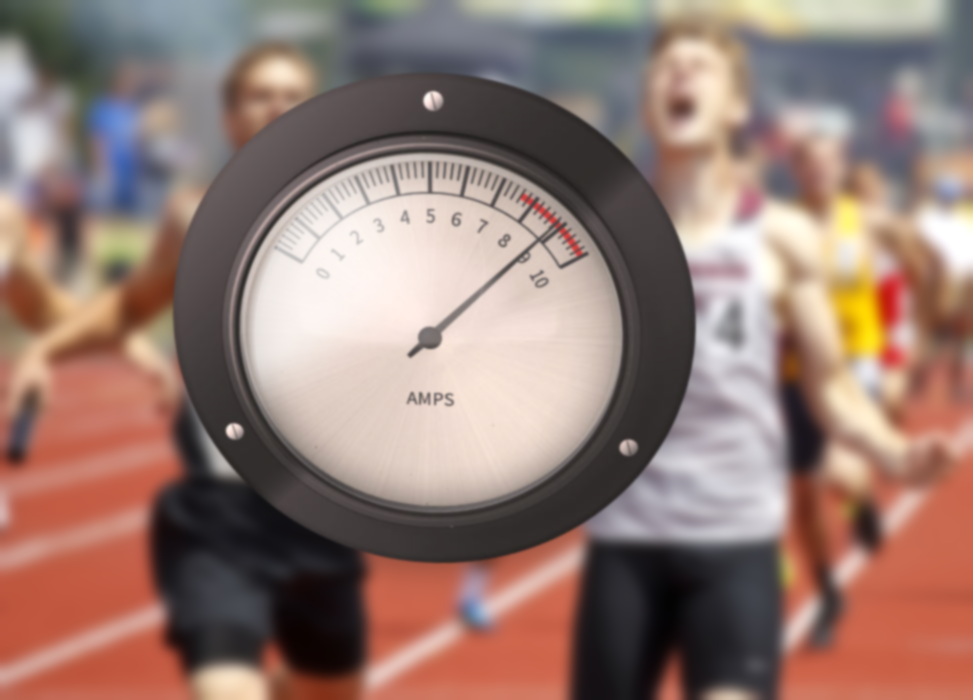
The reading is 8.8 A
